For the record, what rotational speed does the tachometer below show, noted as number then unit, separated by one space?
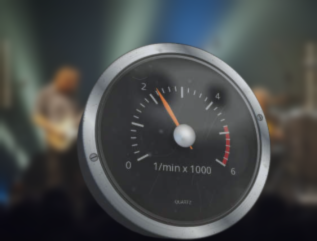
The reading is 2200 rpm
